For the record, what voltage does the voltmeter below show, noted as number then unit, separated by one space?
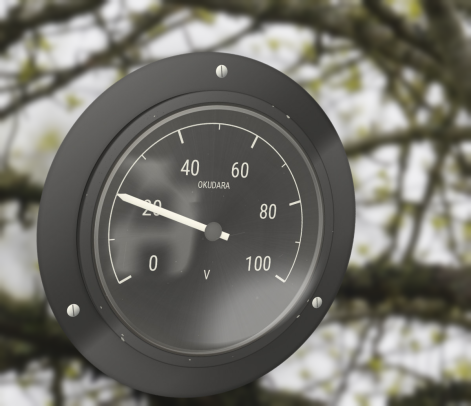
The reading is 20 V
